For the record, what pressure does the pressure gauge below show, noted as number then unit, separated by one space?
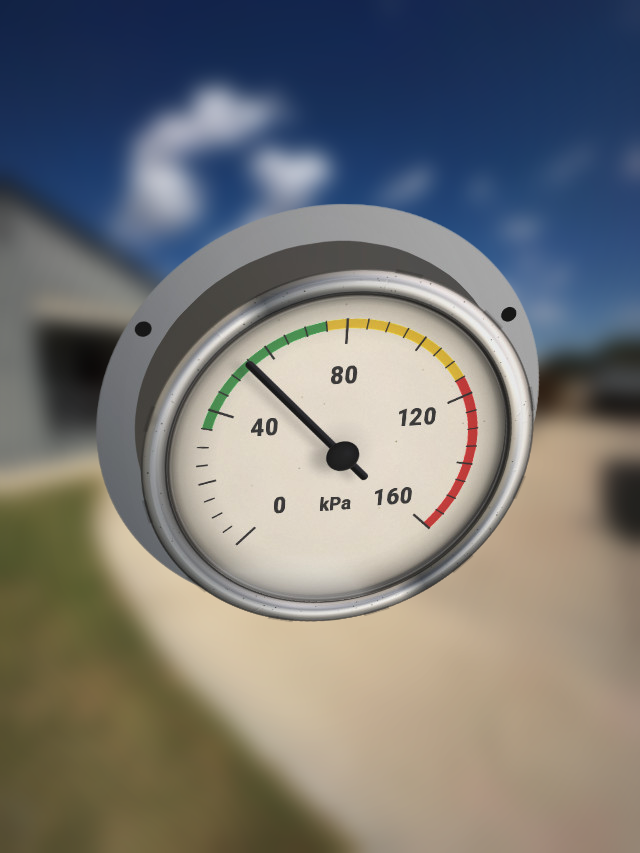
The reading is 55 kPa
